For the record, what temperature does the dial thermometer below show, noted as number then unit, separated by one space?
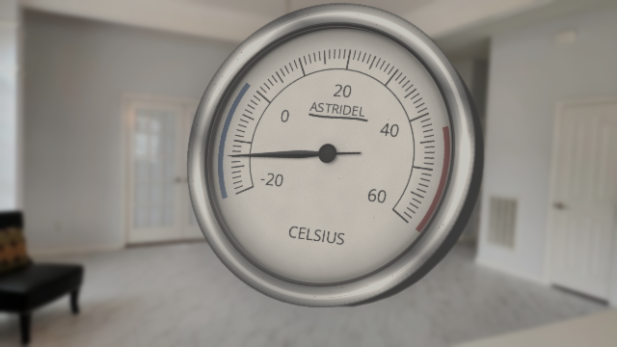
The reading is -13 °C
